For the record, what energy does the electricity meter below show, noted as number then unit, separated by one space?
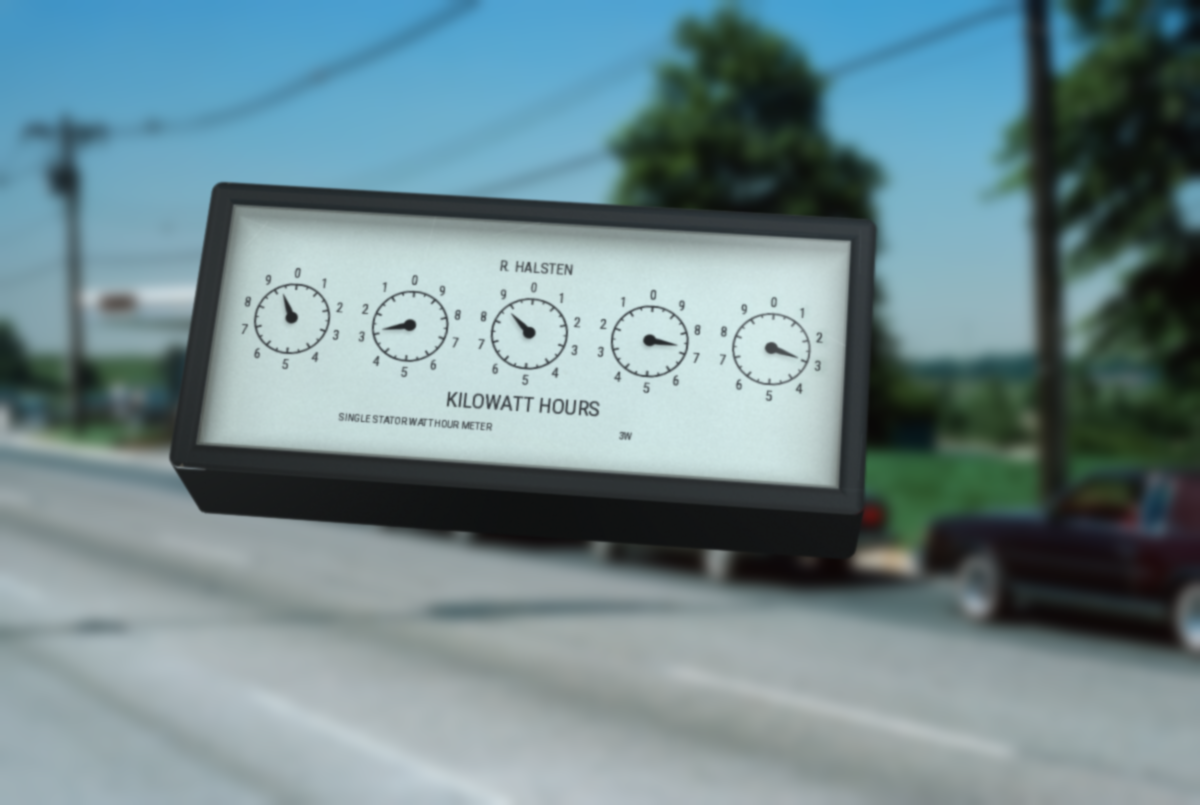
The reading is 92873 kWh
